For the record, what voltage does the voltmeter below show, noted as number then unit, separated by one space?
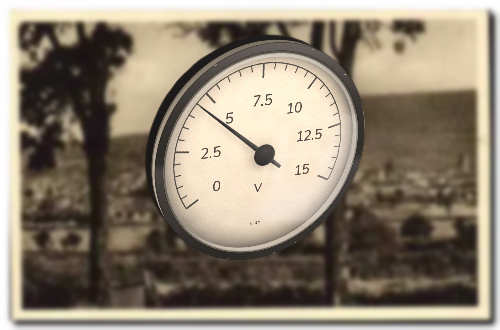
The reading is 4.5 V
